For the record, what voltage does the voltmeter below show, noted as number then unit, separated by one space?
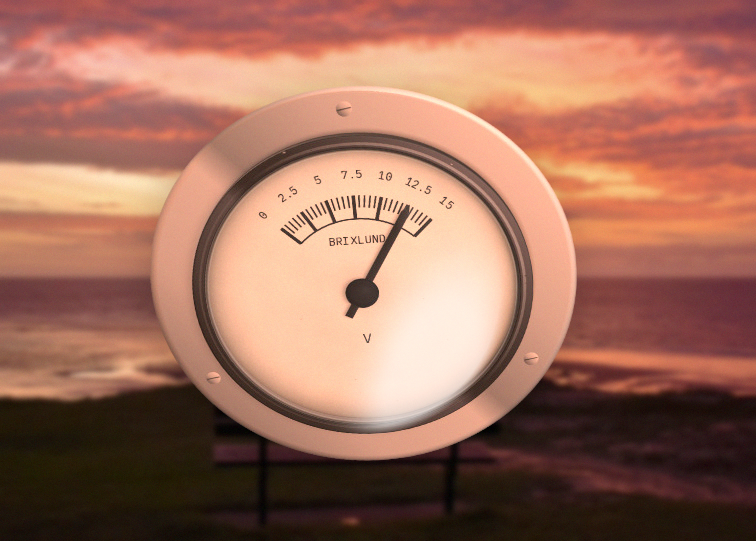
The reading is 12.5 V
